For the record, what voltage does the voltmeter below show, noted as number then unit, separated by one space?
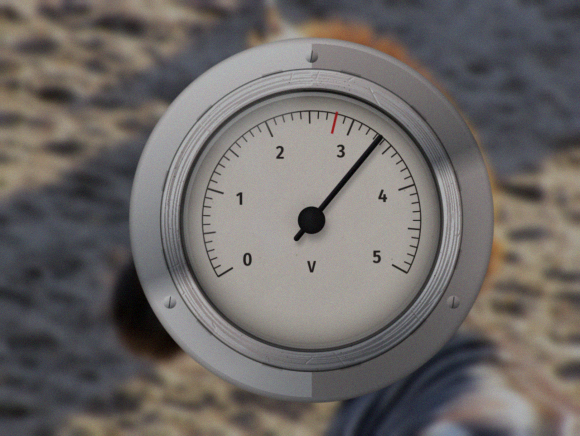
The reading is 3.35 V
